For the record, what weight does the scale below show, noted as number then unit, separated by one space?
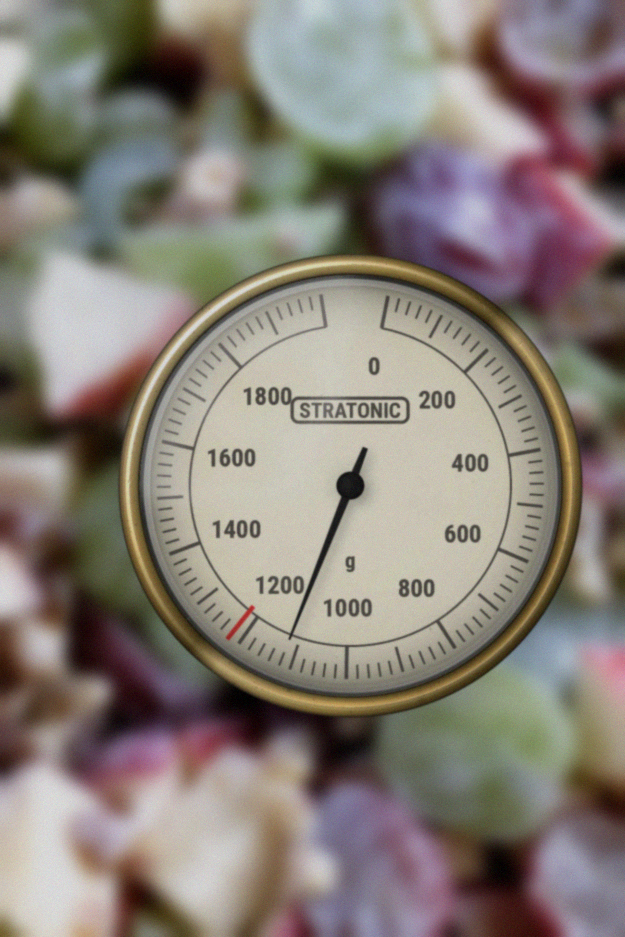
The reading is 1120 g
